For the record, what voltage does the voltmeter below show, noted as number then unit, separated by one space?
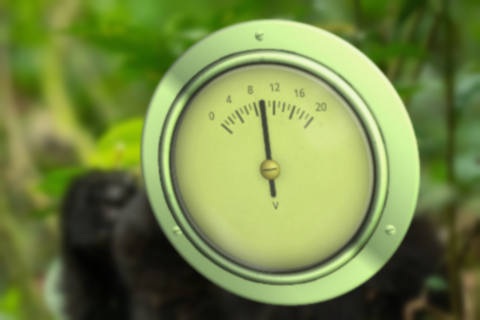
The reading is 10 V
